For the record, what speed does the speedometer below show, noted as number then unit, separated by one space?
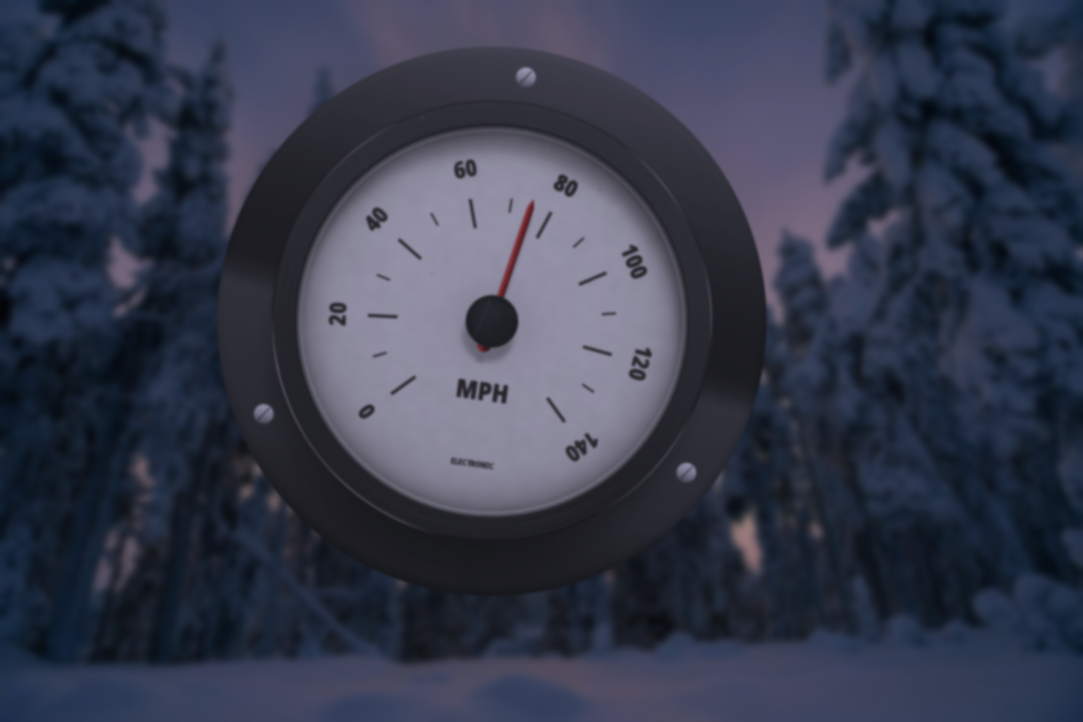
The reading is 75 mph
